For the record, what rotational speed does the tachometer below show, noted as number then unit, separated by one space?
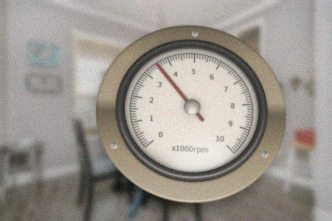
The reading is 3500 rpm
